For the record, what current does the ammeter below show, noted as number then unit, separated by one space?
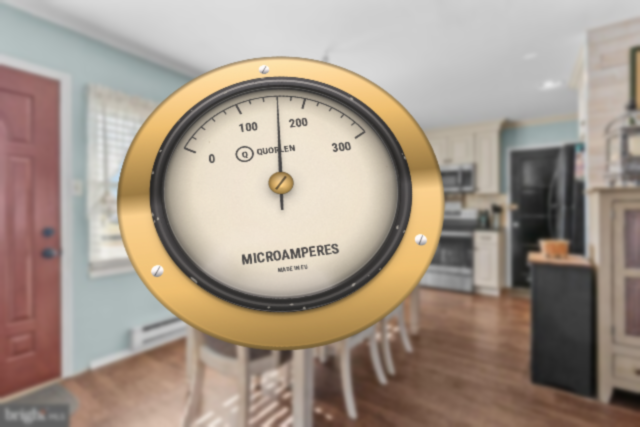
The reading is 160 µA
